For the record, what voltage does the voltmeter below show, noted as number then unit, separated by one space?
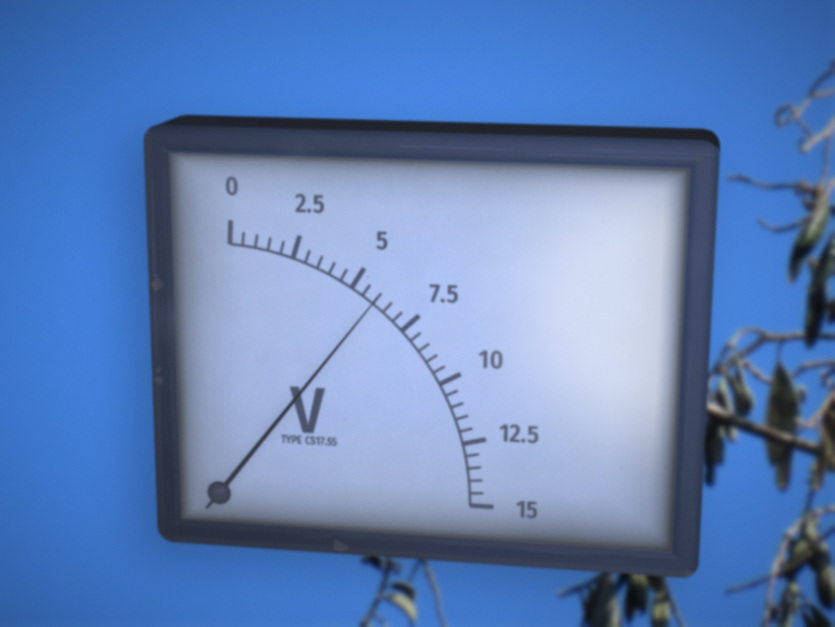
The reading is 6 V
